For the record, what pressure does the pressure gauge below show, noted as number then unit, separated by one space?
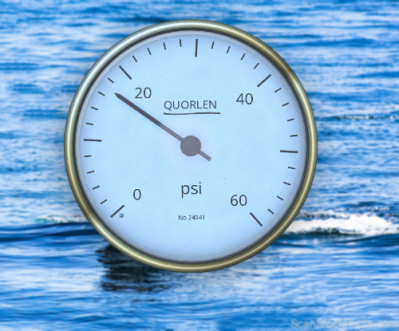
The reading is 17 psi
